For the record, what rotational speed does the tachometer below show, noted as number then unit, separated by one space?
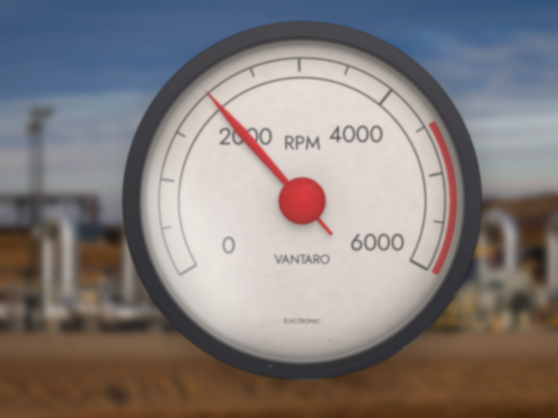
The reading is 2000 rpm
